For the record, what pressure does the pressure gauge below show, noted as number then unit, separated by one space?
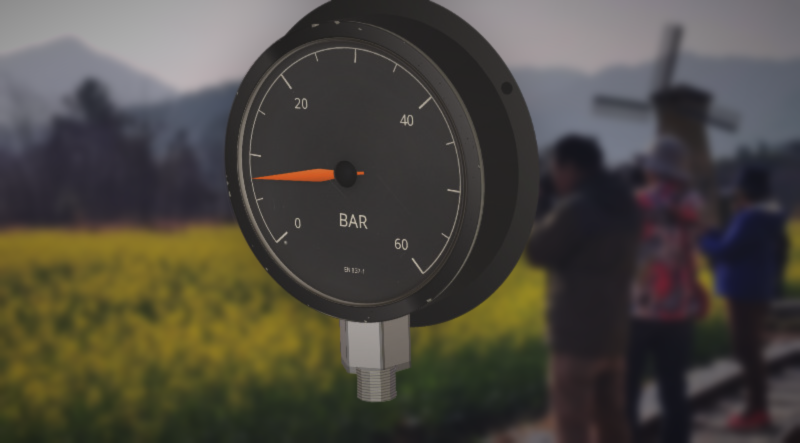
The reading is 7.5 bar
